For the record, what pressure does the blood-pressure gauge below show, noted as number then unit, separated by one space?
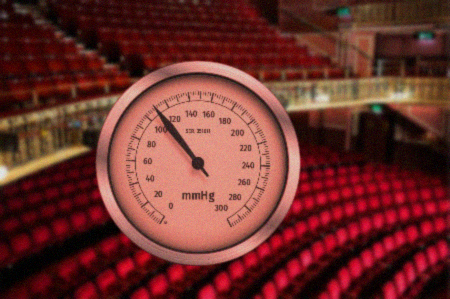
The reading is 110 mmHg
